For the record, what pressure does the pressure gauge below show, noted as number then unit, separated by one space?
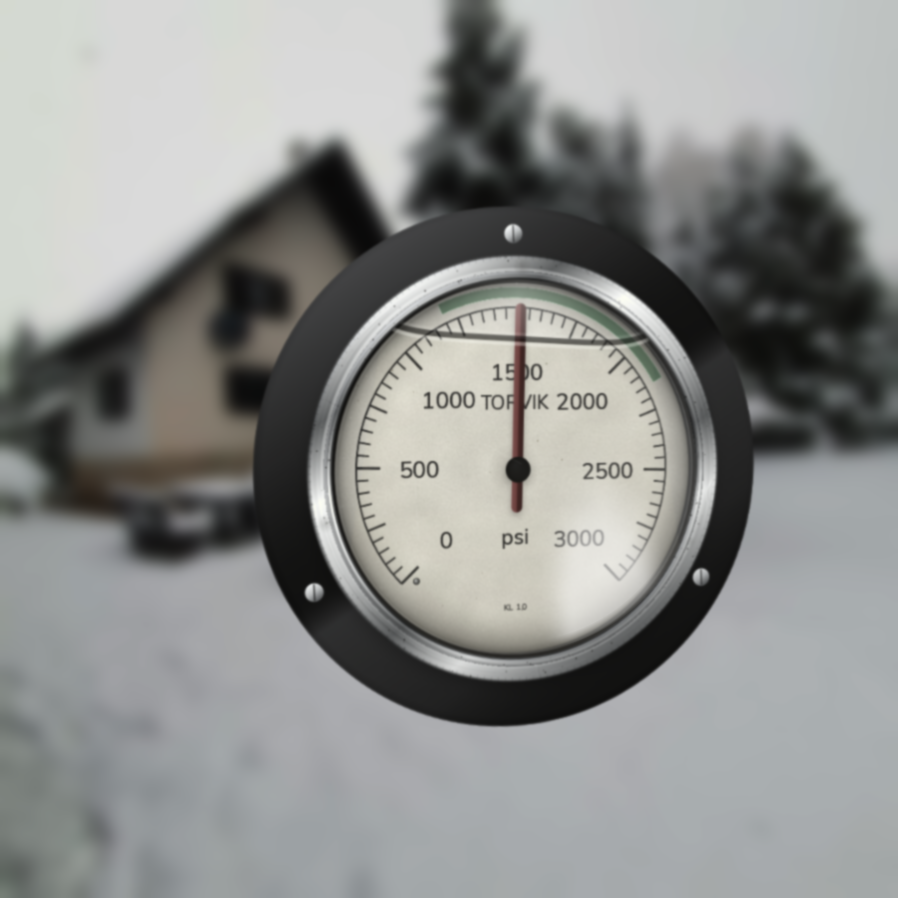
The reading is 1500 psi
